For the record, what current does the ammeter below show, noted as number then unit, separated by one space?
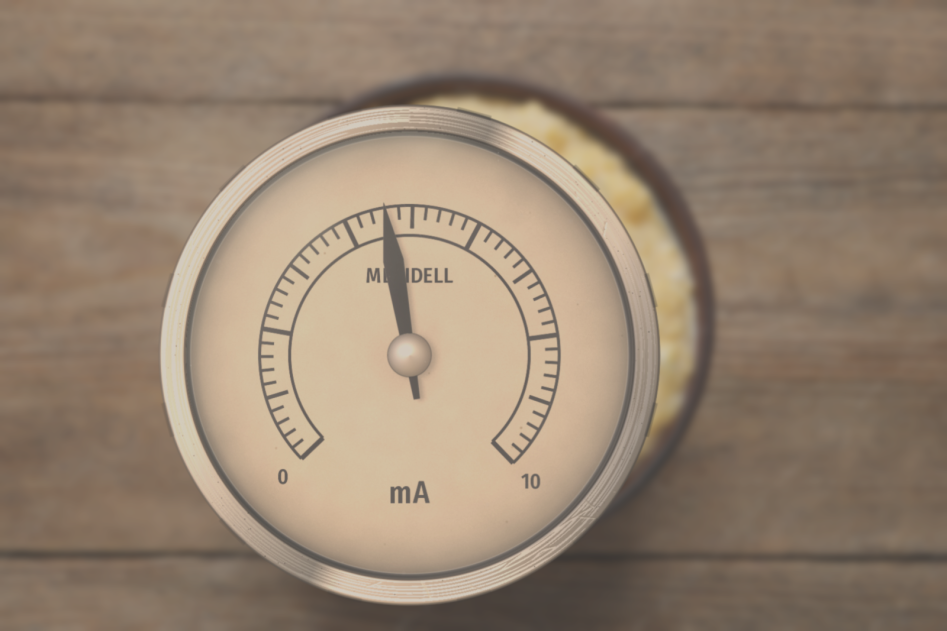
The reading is 4.6 mA
